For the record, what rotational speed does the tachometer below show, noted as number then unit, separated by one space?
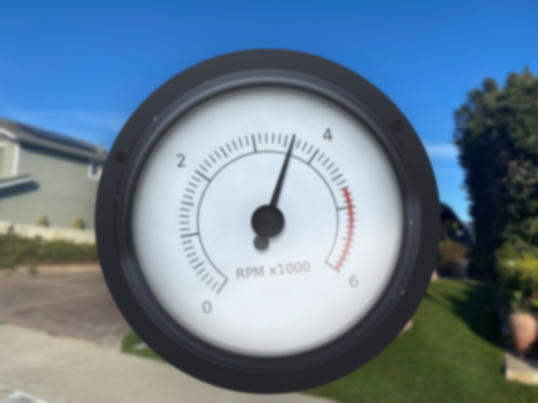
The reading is 3600 rpm
